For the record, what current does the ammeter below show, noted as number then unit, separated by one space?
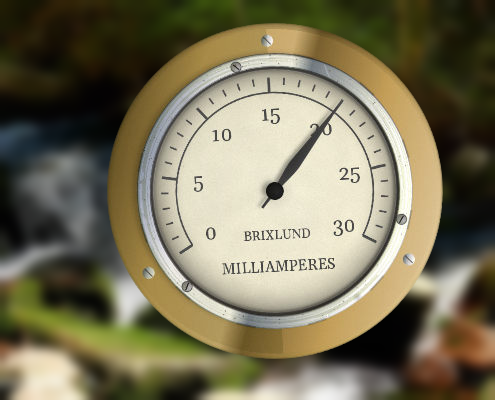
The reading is 20 mA
